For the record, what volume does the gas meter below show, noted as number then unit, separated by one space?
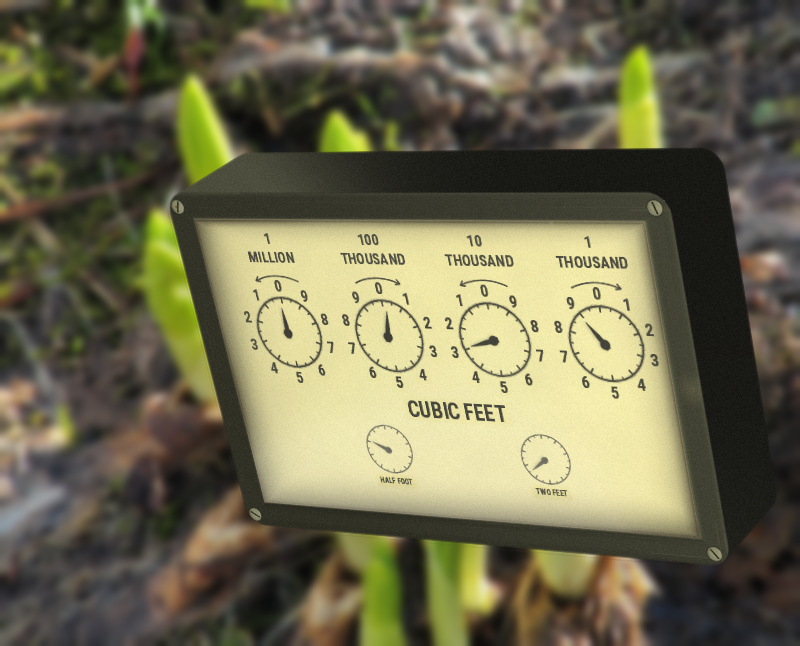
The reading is 2900 ft³
